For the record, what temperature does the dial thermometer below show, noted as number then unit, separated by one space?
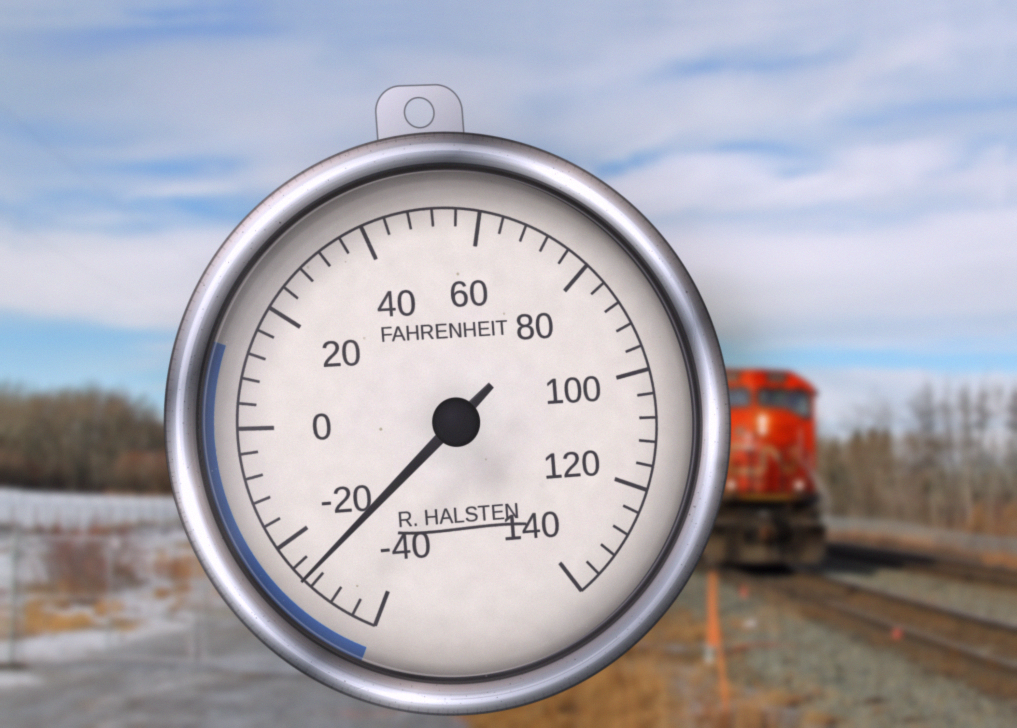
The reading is -26 °F
